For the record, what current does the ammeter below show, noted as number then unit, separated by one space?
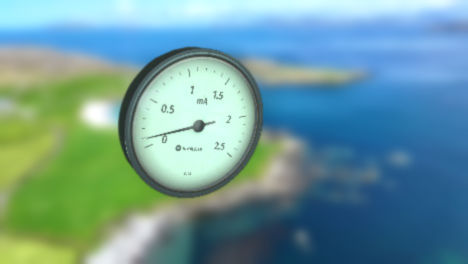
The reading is 0.1 mA
